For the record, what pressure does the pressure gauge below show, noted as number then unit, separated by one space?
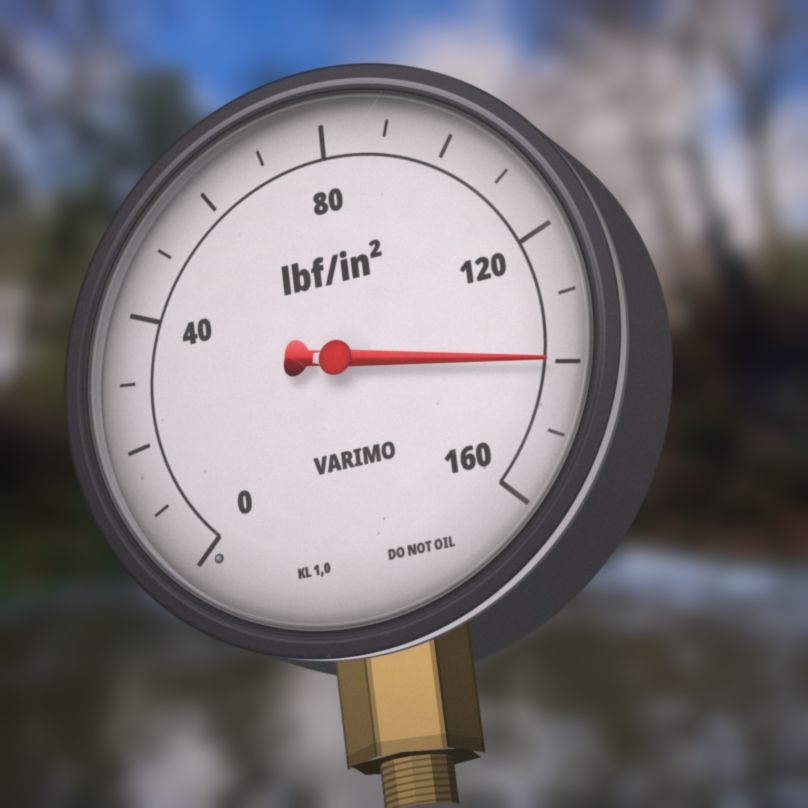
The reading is 140 psi
